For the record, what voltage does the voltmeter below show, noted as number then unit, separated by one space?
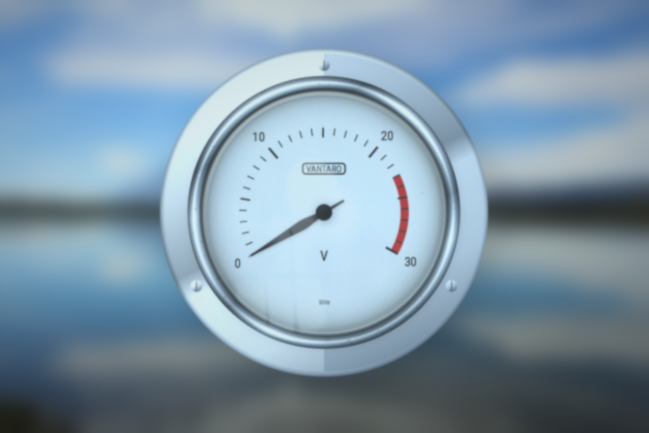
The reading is 0 V
